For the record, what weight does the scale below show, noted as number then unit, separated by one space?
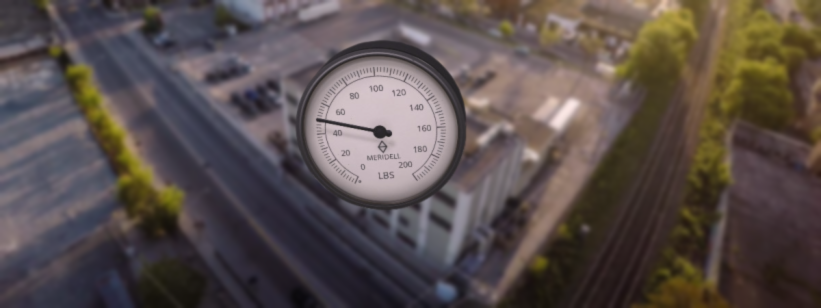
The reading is 50 lb
